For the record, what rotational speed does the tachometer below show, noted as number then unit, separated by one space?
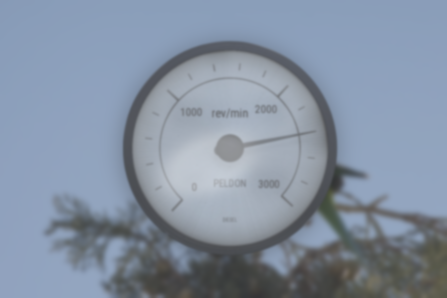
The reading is 2400 rpm
